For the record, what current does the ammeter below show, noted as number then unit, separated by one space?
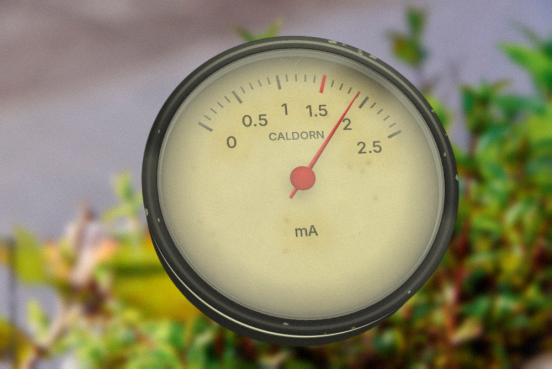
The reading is 1.9 mA
